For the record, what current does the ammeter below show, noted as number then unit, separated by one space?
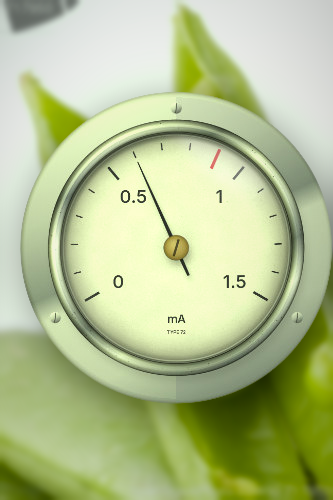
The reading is 0.6 mA
